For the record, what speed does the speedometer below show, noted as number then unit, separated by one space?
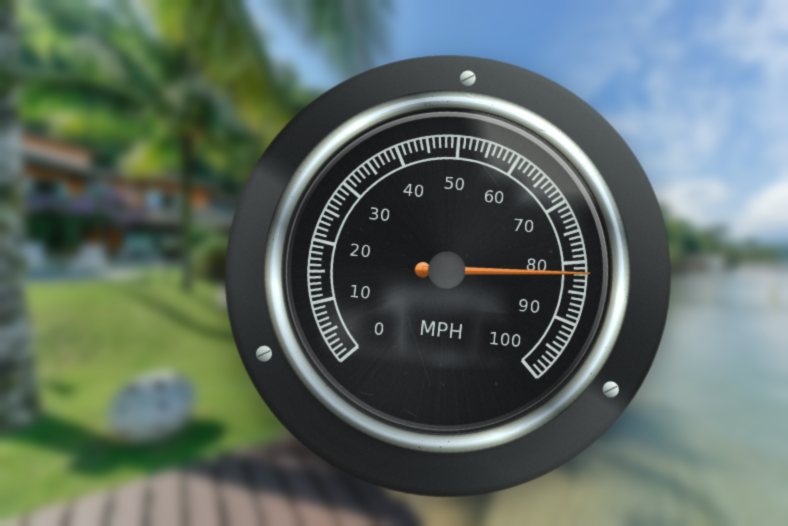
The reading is 82 mph
